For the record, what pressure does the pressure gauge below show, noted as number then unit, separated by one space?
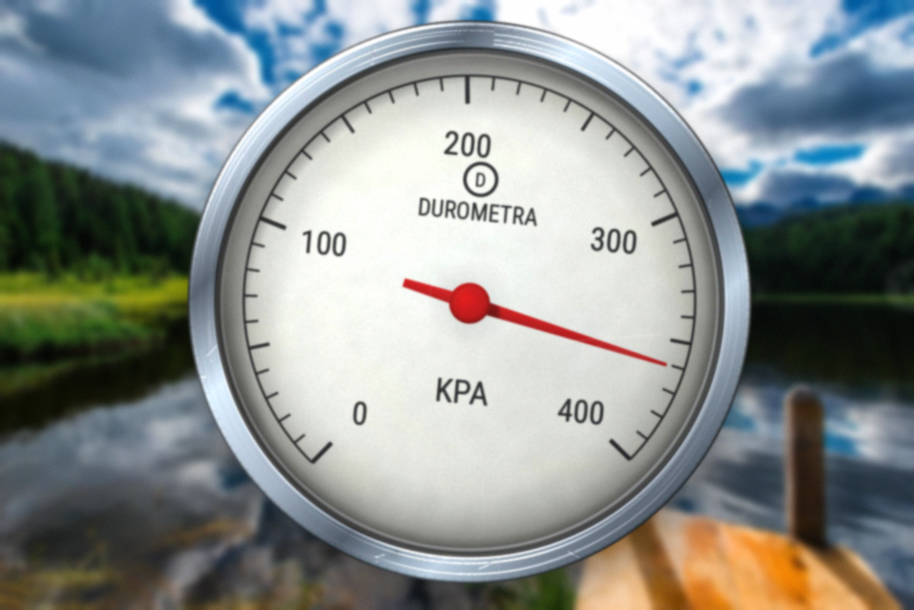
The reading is 360 kPa
